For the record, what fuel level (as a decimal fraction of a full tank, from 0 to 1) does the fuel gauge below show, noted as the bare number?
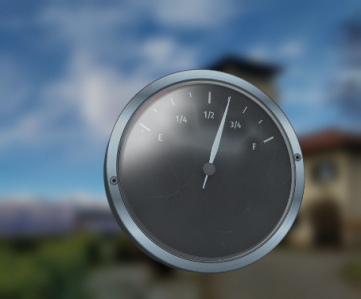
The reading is 0.625
